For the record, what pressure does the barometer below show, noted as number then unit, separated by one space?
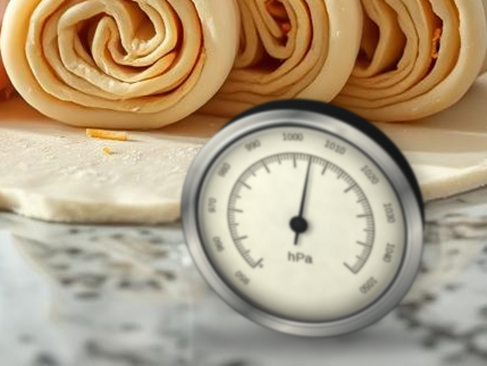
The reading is 1005 hPa
